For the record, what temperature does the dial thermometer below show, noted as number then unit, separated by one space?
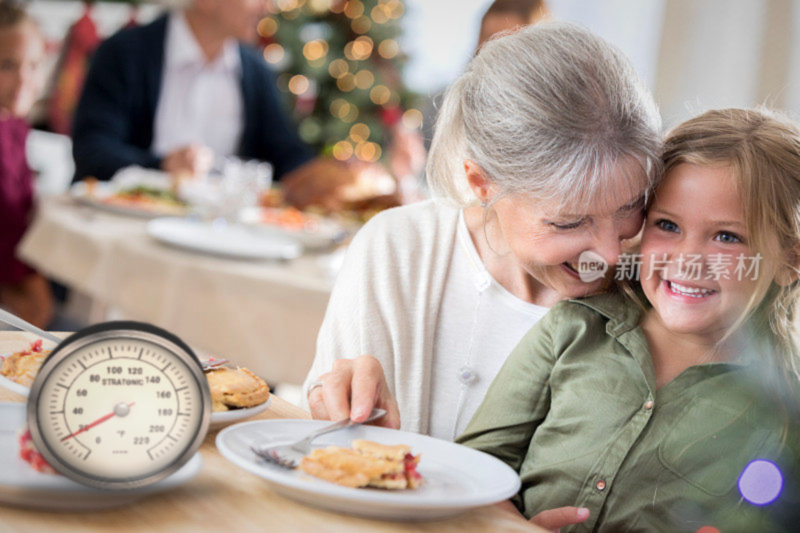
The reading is 20 °F
